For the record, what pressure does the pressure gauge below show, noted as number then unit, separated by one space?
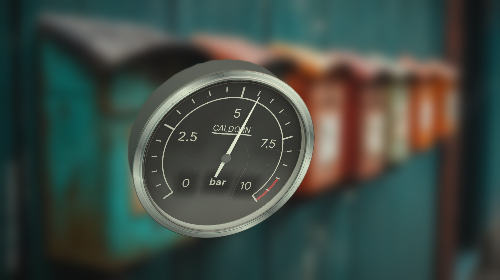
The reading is 5.5 bar
